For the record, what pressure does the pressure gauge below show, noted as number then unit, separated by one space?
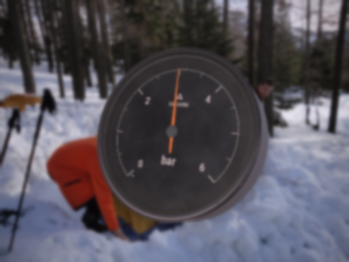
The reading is 3 bar
